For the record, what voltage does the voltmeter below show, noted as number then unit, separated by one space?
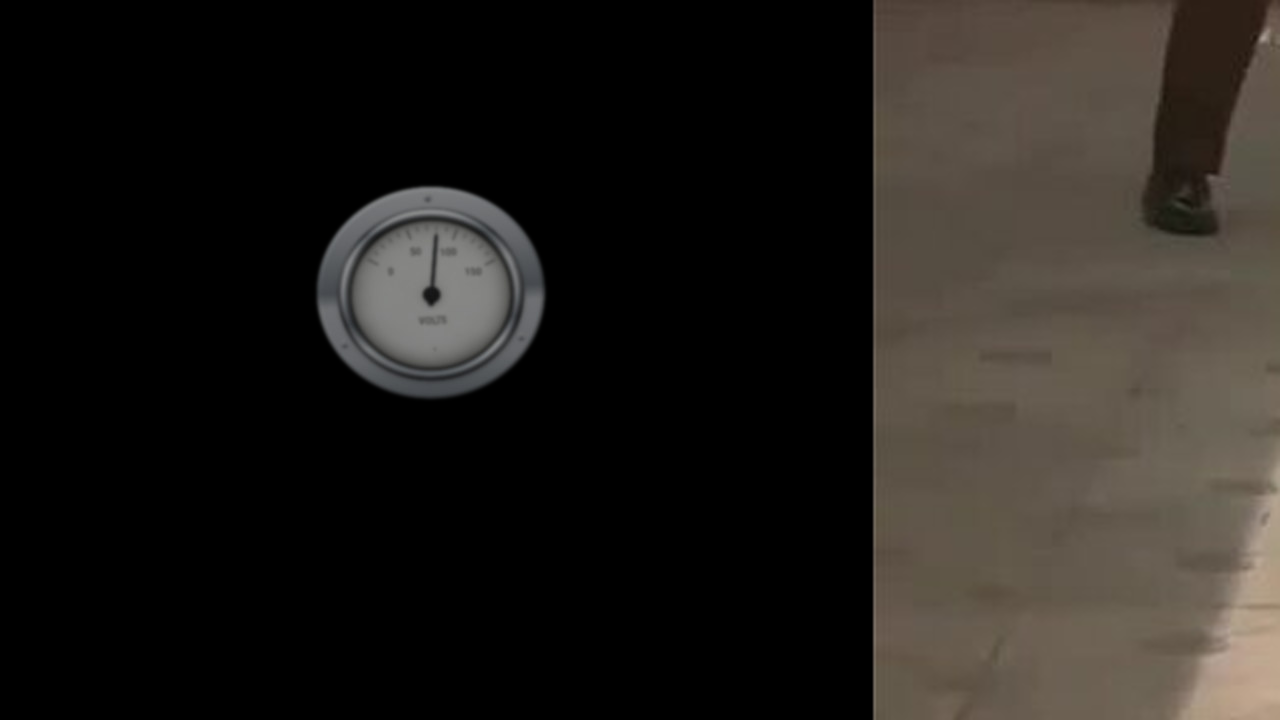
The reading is 80 V
